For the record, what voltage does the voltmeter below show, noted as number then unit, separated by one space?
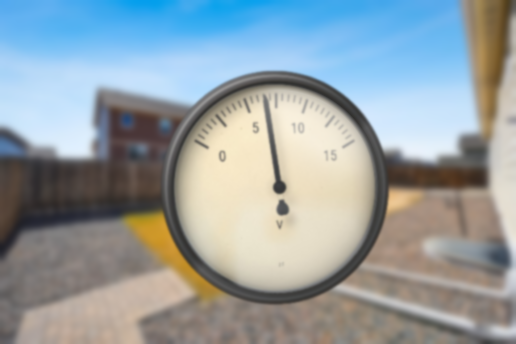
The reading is 6.5 V
